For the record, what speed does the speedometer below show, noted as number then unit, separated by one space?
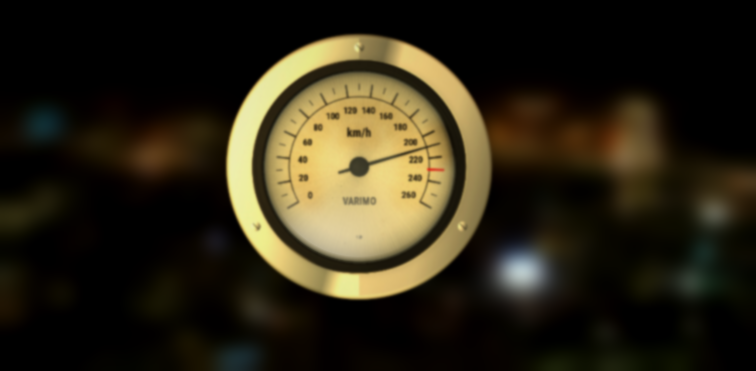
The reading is 210 km/h
